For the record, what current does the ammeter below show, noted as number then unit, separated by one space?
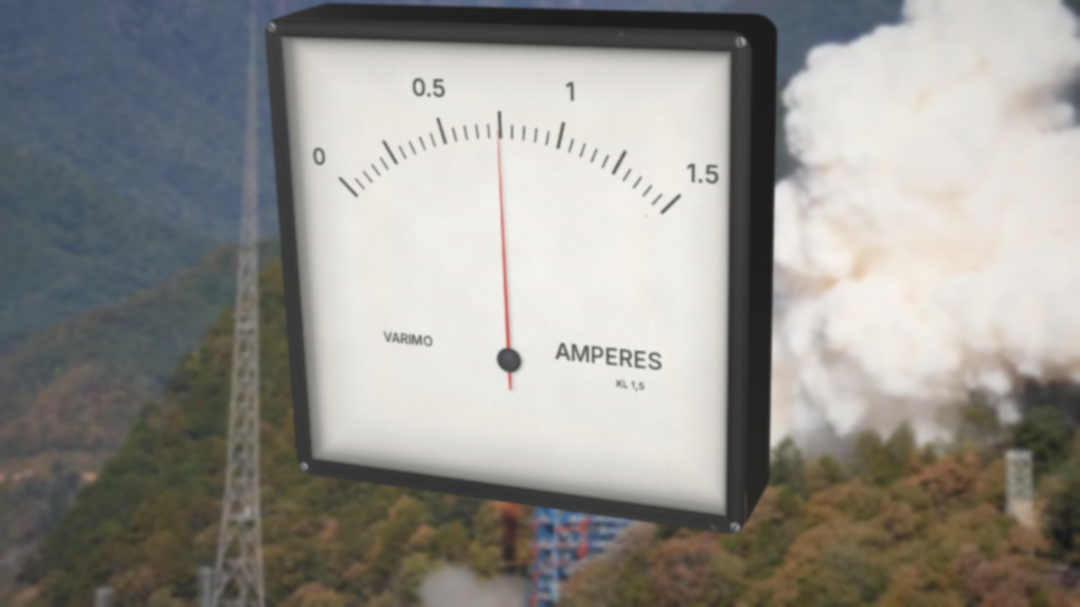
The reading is 0.75 A
